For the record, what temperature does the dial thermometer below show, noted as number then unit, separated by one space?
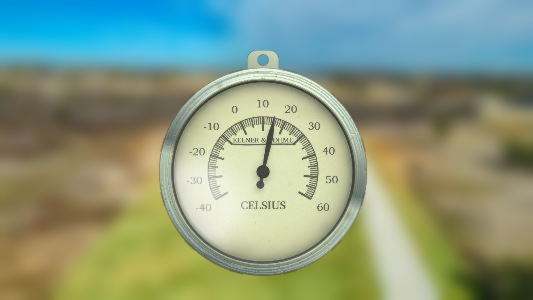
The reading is 15 °C
